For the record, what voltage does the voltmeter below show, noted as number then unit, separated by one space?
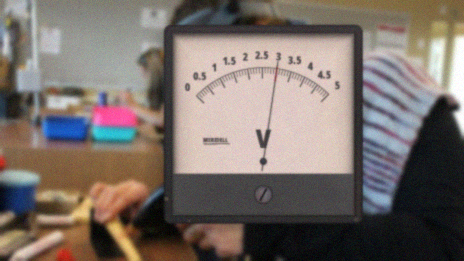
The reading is 3 V
